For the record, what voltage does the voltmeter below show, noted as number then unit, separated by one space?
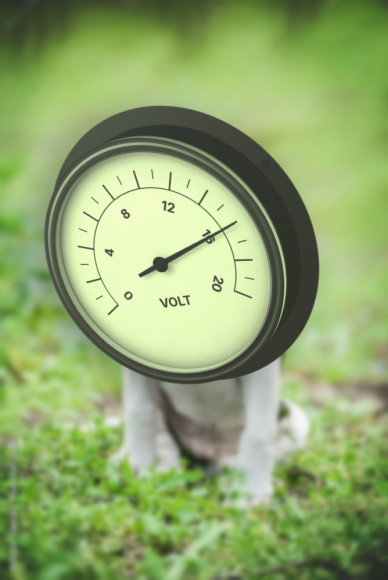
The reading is 16 V
